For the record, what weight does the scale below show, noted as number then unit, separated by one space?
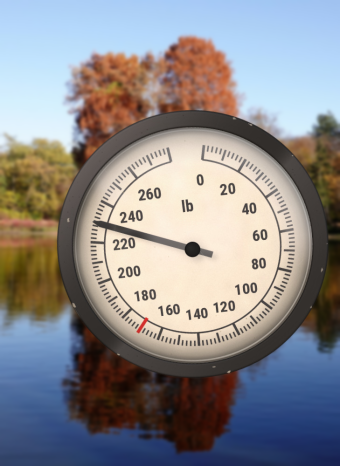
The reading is 230 lb
